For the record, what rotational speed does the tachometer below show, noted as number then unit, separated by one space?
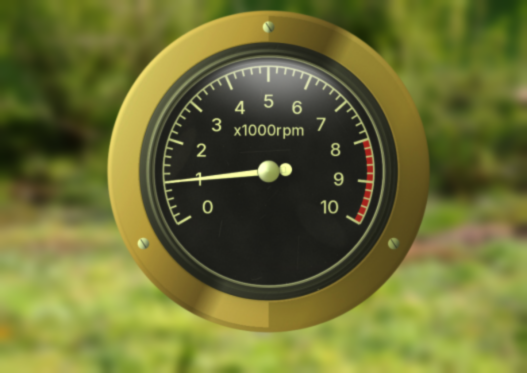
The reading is 1000 rpm
